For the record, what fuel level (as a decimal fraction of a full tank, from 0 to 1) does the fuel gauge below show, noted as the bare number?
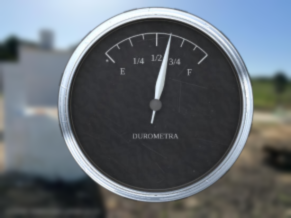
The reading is 0.625
